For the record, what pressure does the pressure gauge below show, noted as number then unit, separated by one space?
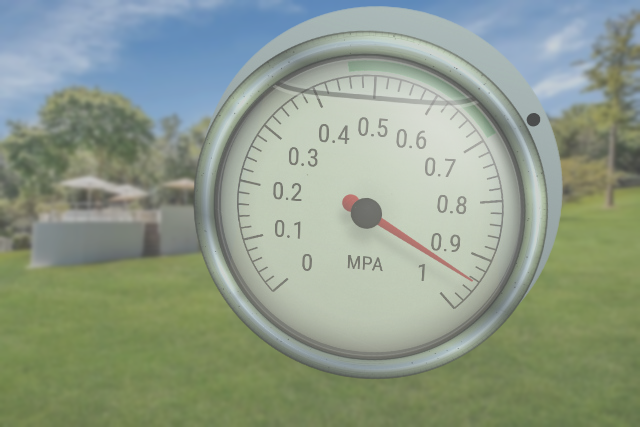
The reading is 0.94 MPa
